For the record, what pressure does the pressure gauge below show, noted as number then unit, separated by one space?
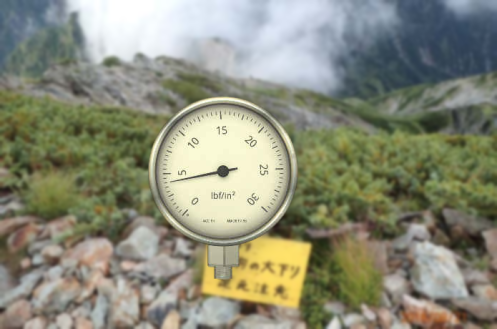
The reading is 4 psi
